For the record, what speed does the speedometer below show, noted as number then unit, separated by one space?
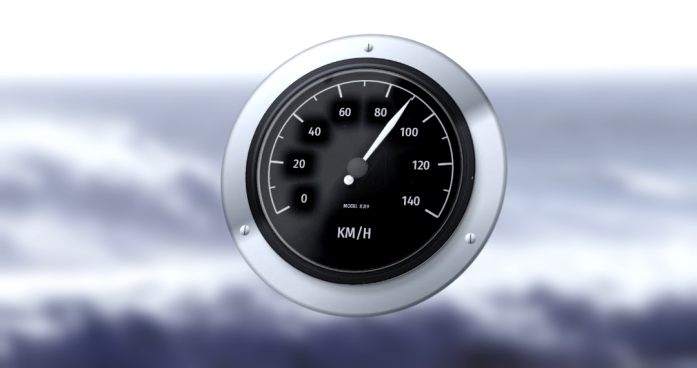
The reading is 90 km/h
